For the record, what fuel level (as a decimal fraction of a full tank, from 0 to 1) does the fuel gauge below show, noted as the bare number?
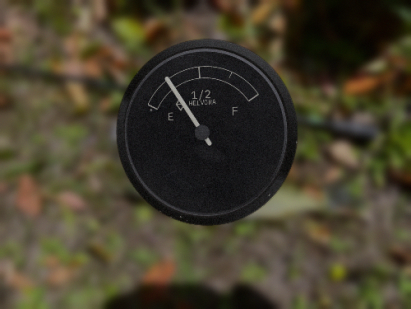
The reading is 0.25
